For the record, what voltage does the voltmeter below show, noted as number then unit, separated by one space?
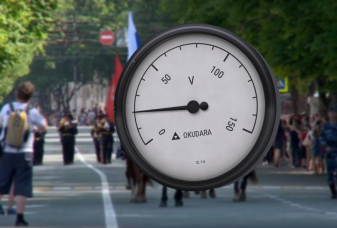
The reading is 20 V
